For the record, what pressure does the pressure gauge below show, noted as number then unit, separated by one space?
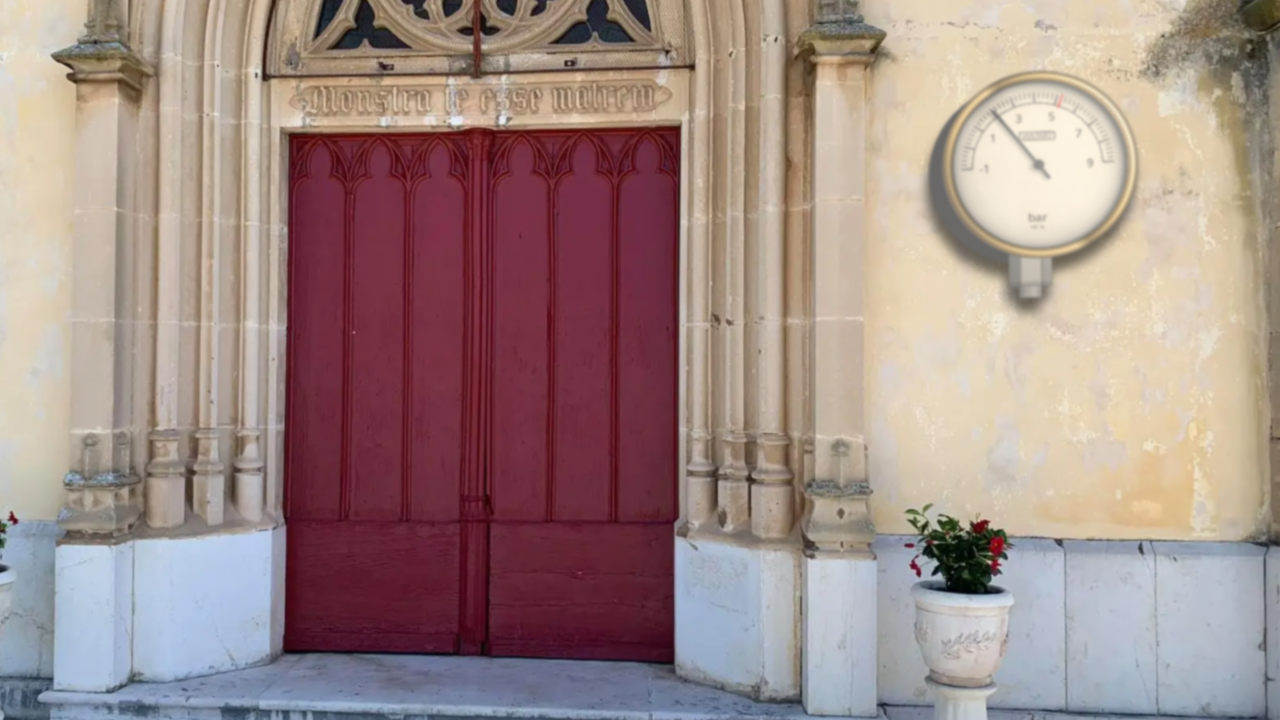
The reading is 2 bar
